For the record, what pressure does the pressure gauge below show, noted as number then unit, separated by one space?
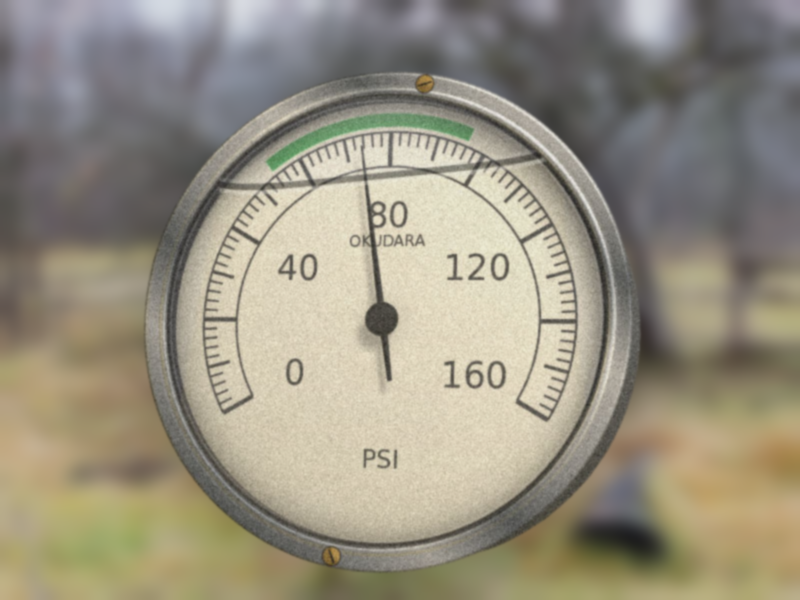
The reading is 74 psi
